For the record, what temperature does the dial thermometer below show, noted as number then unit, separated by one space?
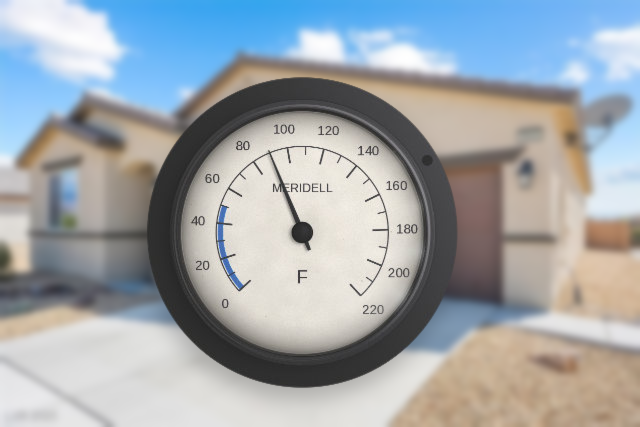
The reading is 90 °F
